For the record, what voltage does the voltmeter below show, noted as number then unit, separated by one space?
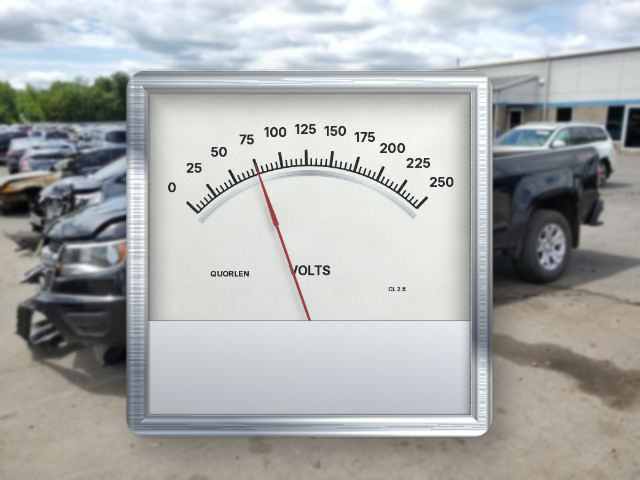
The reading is 75 V
